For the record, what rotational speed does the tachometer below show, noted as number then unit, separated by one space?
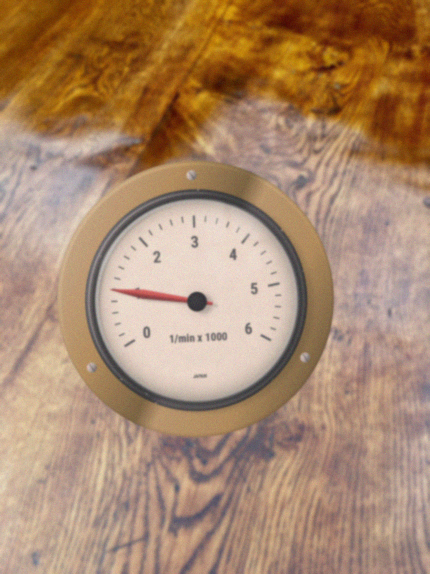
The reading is 1000 rpm
